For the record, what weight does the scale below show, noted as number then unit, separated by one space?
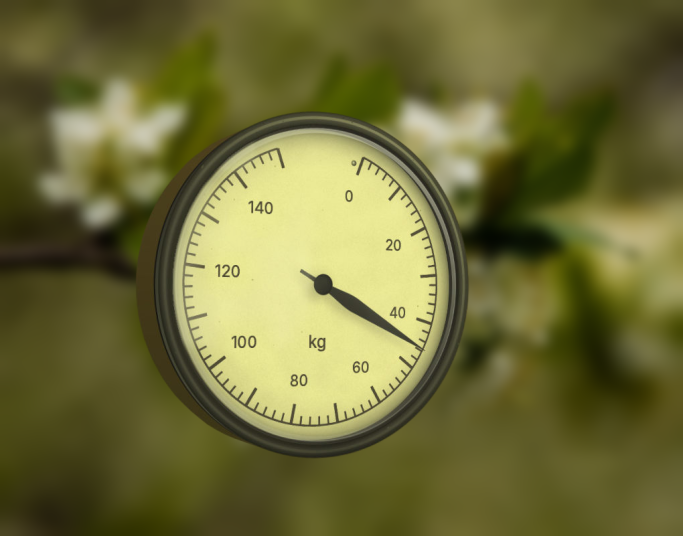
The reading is 46 kg
